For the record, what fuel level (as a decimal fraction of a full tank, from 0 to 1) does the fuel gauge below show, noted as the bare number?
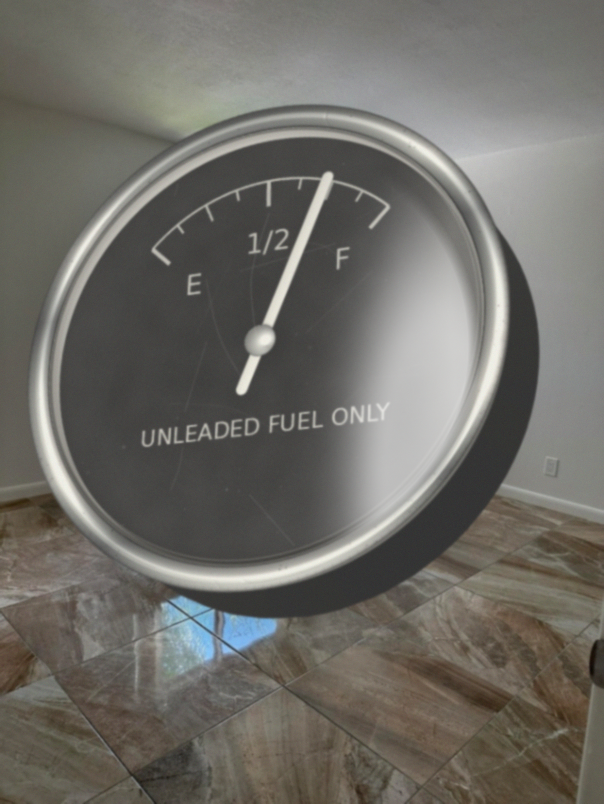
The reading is 0.75
